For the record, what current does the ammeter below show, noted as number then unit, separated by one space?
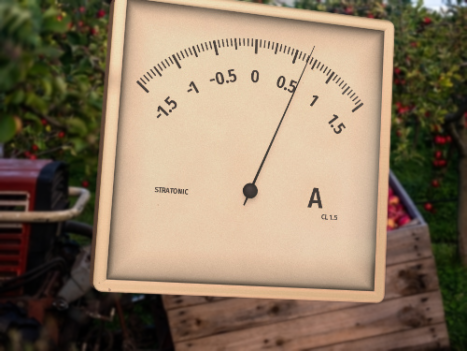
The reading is 0.65 A
